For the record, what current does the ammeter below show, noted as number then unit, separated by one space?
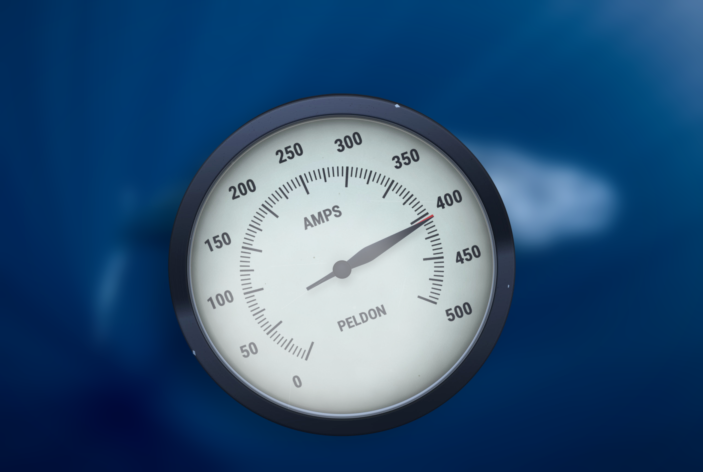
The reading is 405 A
